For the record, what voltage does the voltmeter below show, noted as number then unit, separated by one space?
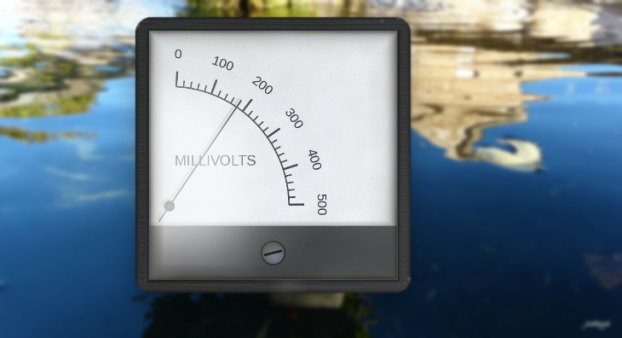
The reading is 180 mV
